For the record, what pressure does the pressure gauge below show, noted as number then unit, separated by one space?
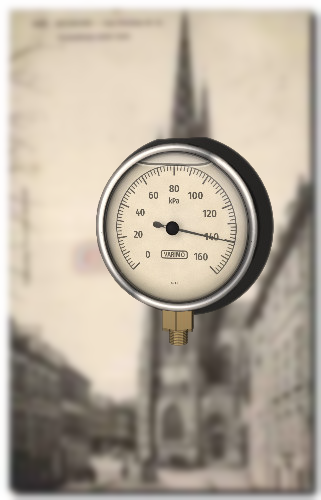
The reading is 140 kPa
